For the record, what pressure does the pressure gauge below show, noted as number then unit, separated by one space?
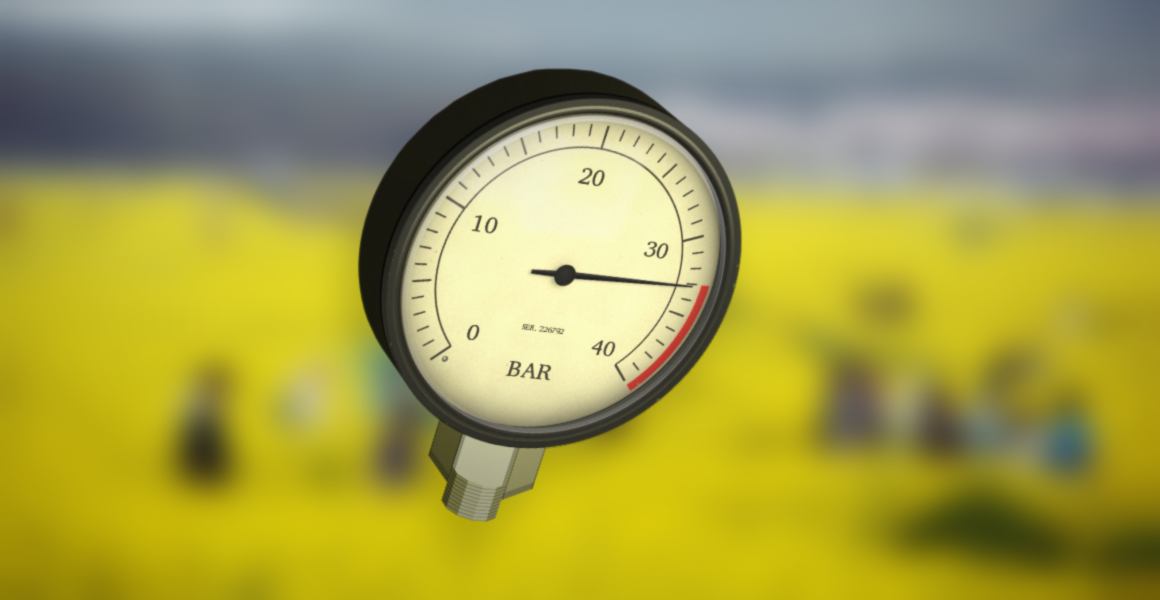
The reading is 33 bar
